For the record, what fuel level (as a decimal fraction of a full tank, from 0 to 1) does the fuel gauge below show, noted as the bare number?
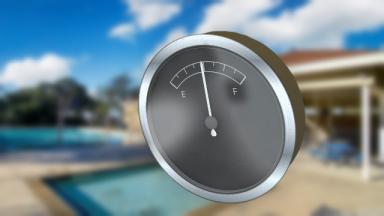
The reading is 0.5
